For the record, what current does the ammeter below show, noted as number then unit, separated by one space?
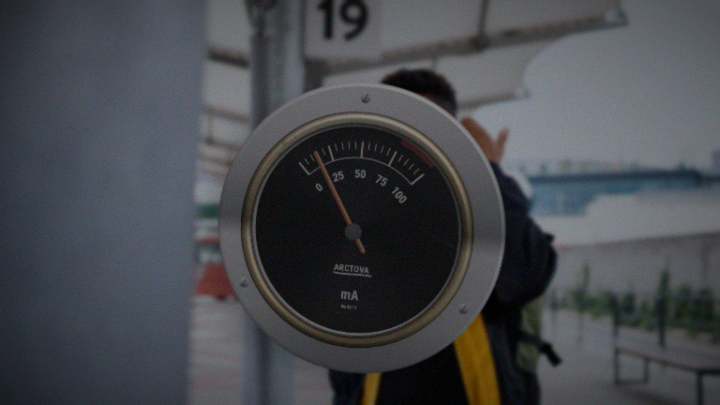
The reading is 15 mA
